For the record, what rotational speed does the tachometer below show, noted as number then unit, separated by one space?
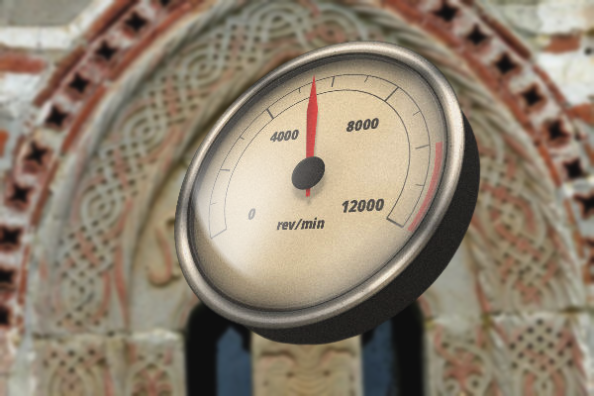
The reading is 5500 rpm
